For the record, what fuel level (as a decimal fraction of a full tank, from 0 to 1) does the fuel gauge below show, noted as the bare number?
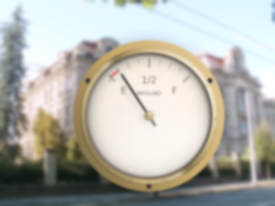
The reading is 0.125
